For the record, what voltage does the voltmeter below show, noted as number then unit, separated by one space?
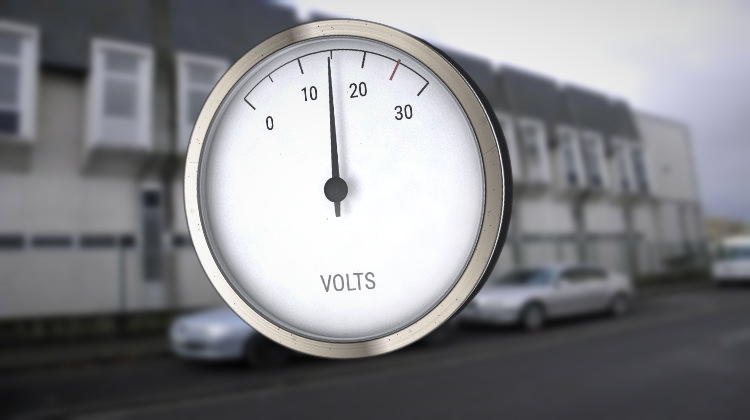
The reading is 15 V
